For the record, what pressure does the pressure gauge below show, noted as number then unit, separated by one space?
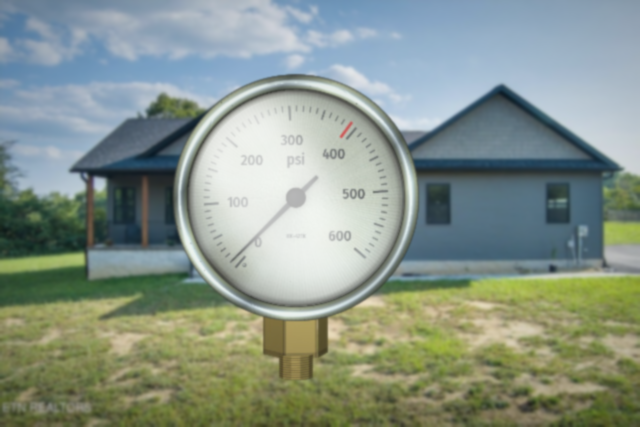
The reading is 10 psi
